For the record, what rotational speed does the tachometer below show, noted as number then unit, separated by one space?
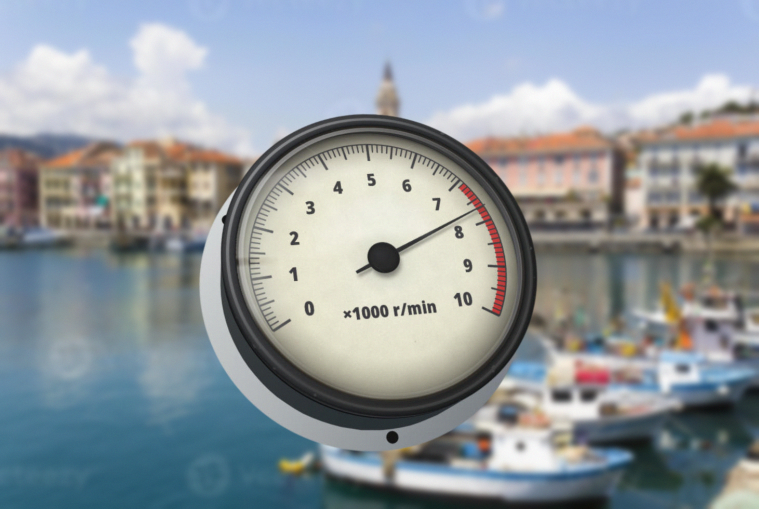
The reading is 7700 rpm
